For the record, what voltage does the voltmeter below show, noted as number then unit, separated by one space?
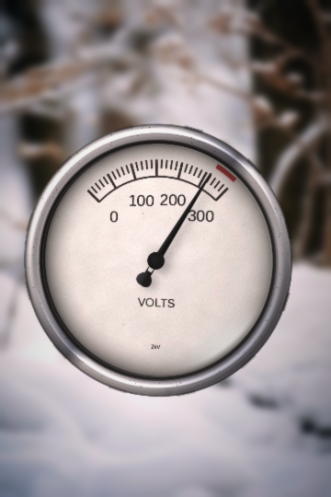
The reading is 260 V
